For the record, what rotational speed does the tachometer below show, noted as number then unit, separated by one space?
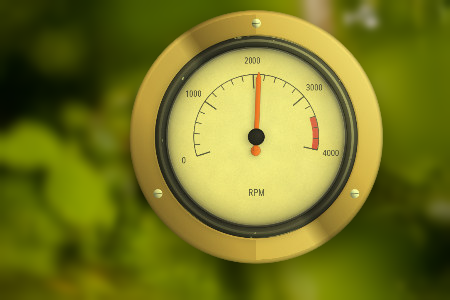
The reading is 2100 rpm
